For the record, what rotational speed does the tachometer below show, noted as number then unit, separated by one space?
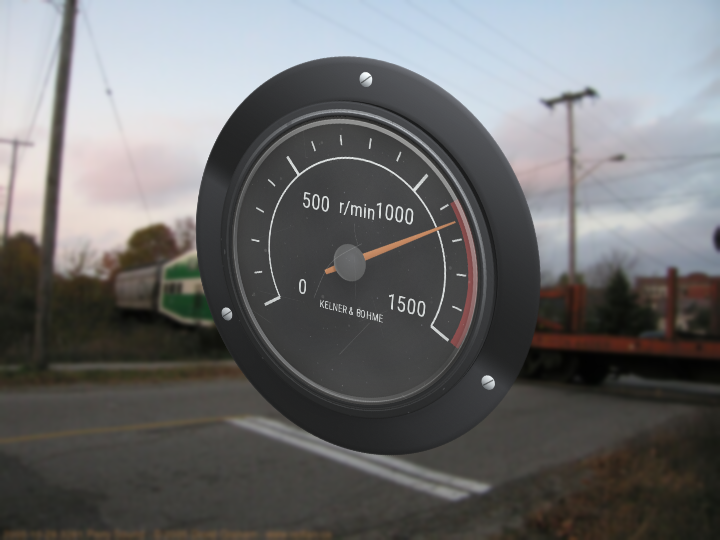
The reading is 1150 rpm
